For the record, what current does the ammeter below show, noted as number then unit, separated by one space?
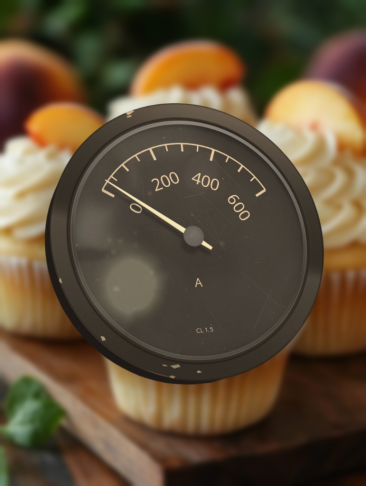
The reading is 25 A
